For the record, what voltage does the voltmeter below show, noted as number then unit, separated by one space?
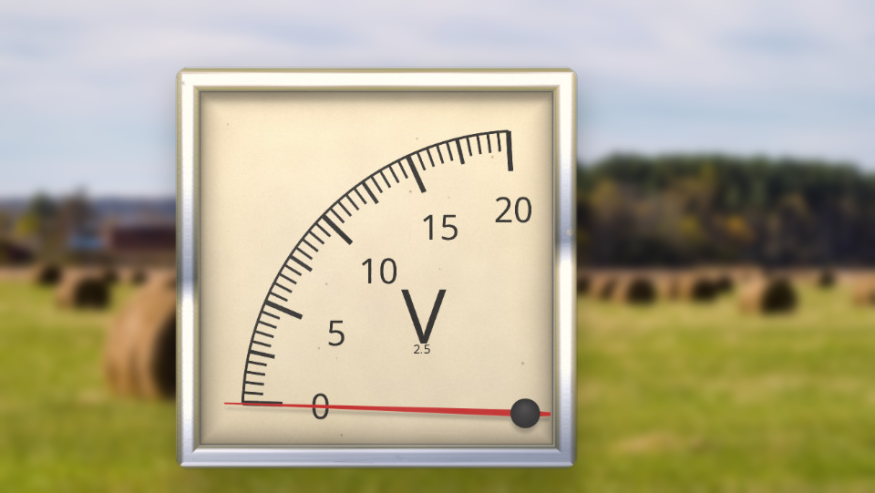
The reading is 0 V
